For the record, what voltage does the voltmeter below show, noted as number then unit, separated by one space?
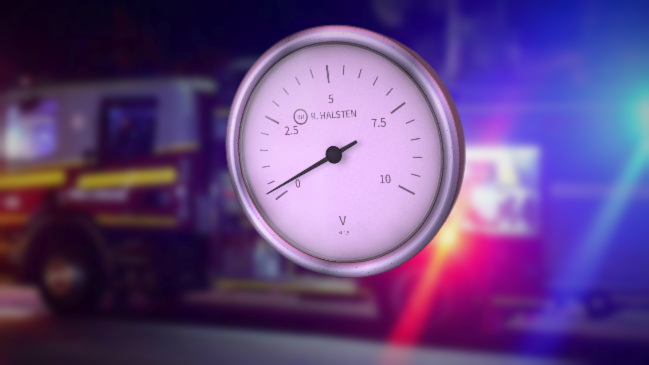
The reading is 0.25 V
